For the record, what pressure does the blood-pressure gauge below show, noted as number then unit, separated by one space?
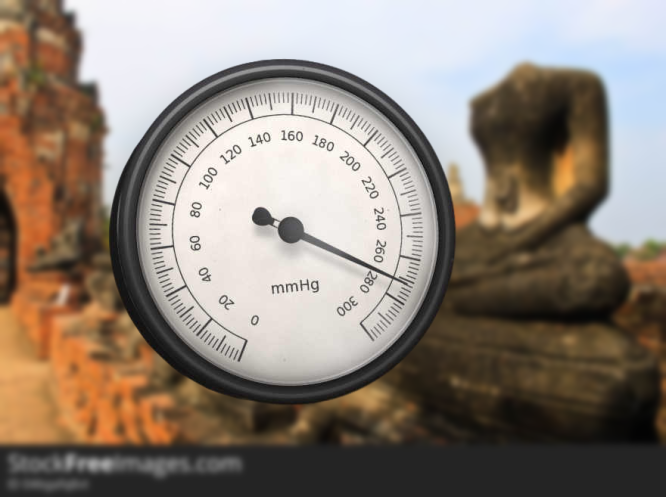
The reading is 272 mmHg
